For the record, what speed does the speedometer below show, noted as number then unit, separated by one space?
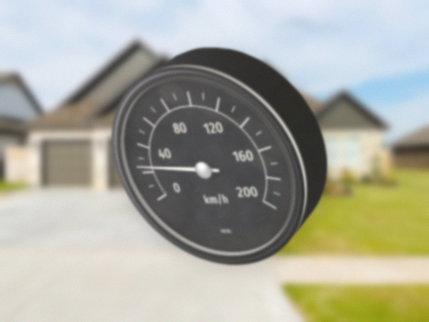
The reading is 25 km/h
